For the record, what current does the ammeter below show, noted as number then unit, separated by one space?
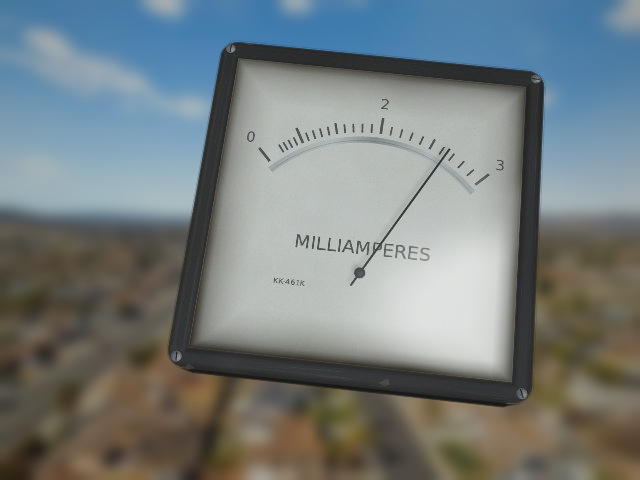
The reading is 2.65 mA
